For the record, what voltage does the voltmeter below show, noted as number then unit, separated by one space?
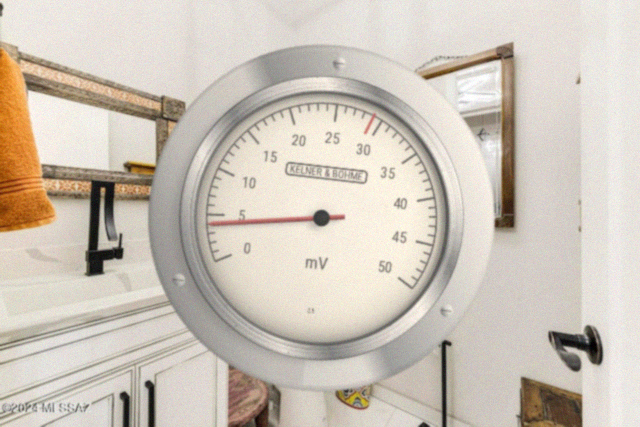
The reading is 4 mV
